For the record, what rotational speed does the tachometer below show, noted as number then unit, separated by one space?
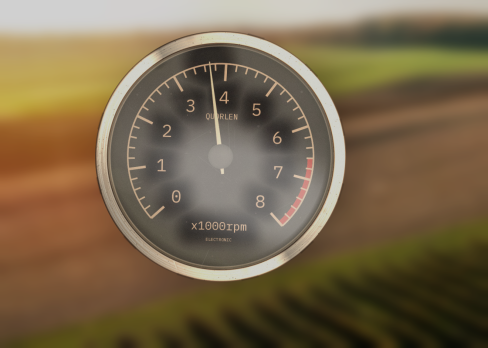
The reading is 3700 rpm
